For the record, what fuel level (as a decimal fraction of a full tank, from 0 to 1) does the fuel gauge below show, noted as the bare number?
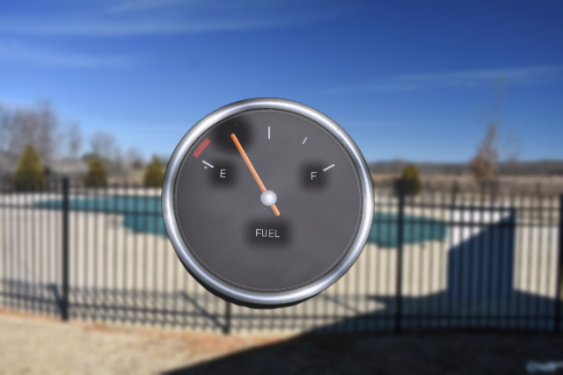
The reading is 0.25
